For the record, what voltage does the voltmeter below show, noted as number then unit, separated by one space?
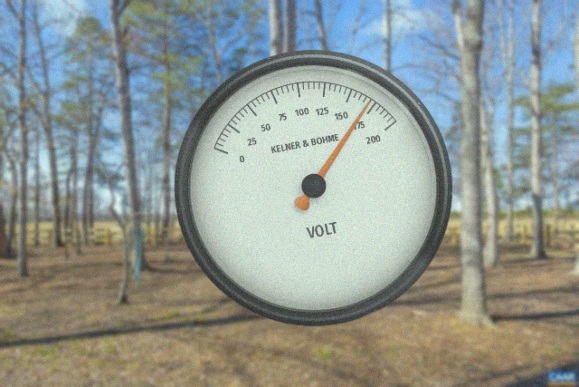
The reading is 170 V
